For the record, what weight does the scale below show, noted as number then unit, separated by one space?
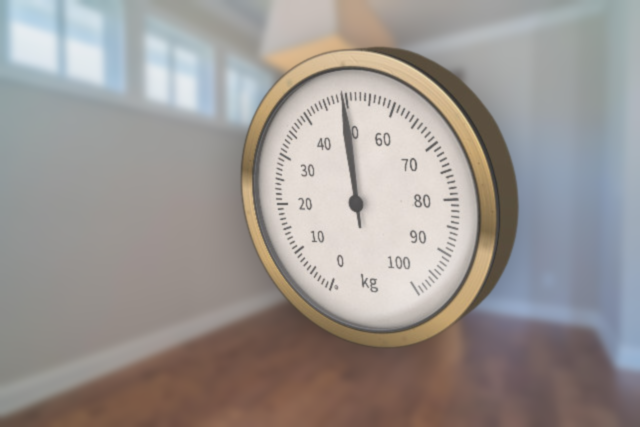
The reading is 50 kg
